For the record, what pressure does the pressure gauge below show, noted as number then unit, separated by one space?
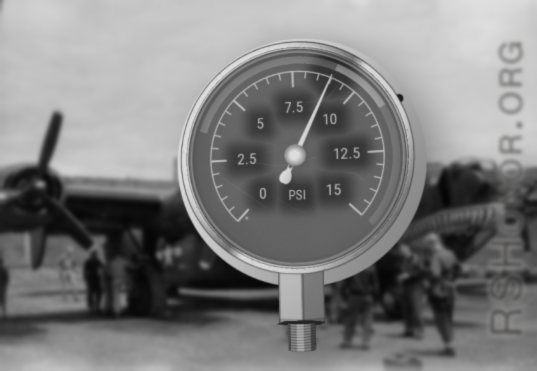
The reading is 9 psi
